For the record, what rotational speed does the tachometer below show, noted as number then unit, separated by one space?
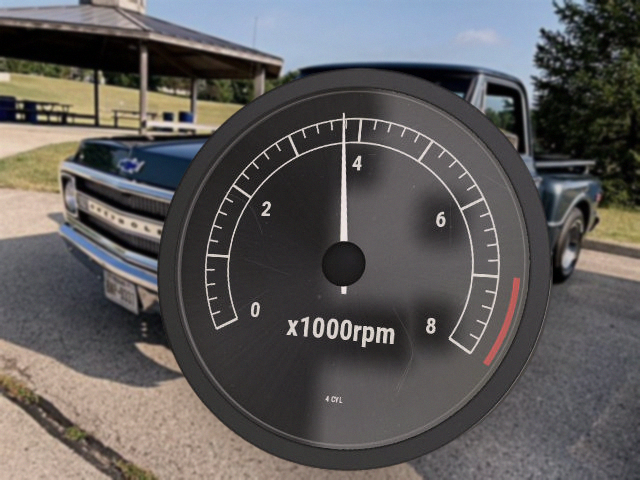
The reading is 3800 rpm
